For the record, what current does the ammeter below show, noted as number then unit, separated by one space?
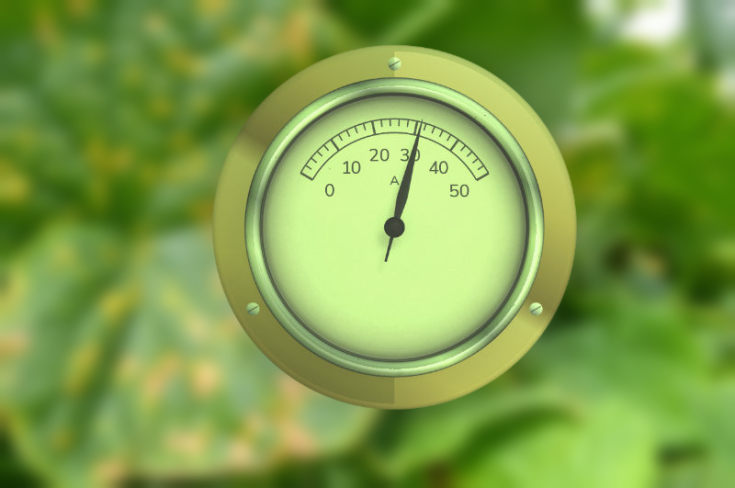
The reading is 31 A
